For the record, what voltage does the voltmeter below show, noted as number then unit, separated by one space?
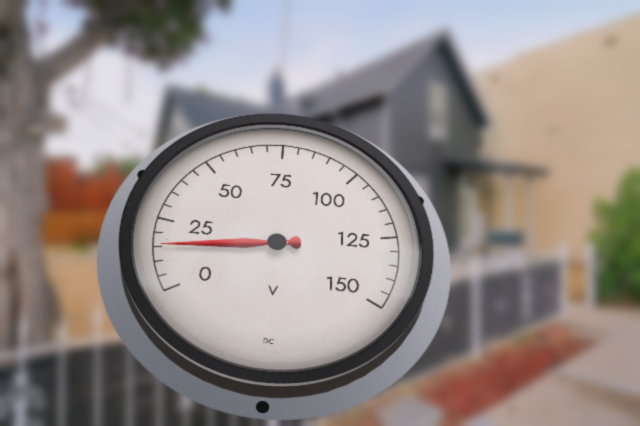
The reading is 15 V
